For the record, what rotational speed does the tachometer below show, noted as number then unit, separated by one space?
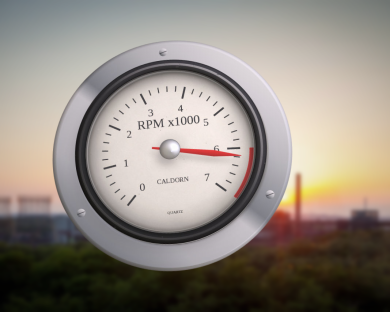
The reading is 6200 rpm
